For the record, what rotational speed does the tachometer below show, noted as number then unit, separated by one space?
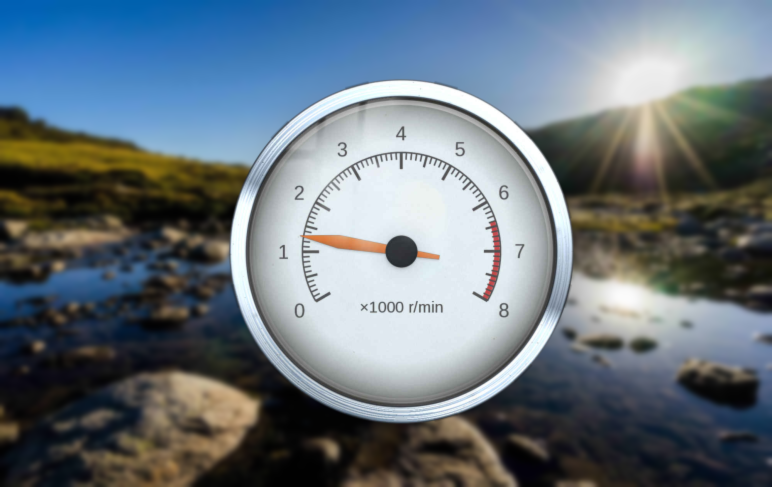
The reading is 1300 rpm
